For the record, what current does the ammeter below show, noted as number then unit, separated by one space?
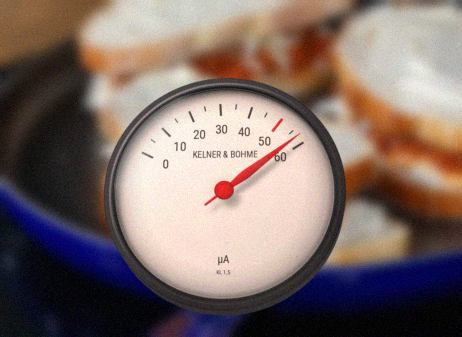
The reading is 57.5 µA
